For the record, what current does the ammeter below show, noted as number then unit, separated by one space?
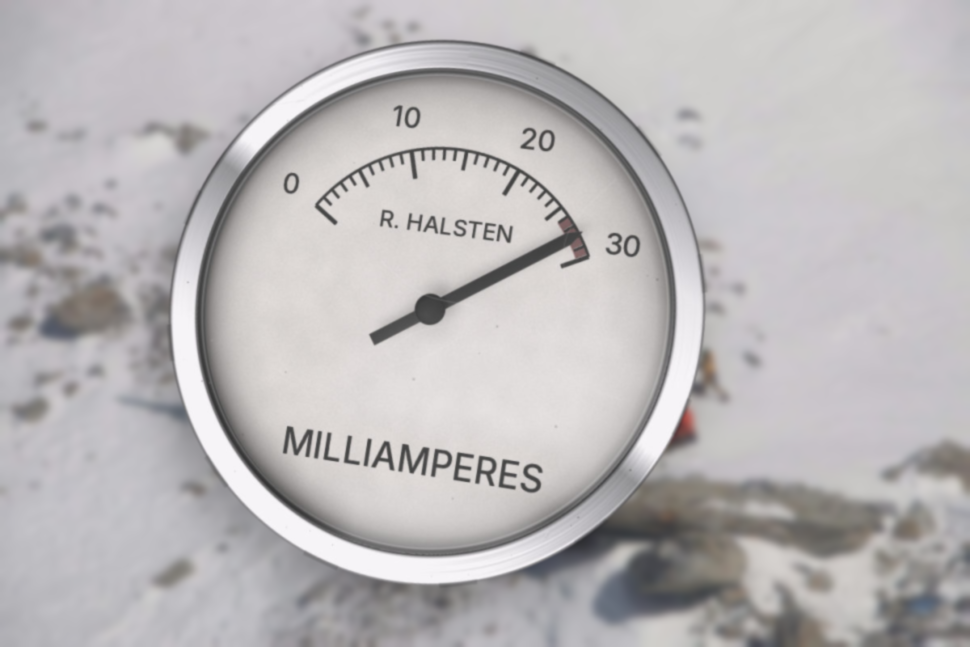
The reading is 28 mA
